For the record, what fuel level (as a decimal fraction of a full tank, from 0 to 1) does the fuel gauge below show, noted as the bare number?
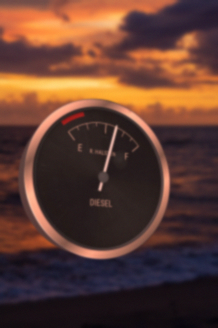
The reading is 0.625
